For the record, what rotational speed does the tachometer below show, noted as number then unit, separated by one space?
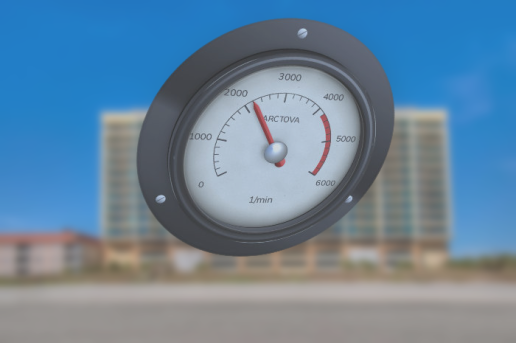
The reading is 2200 rpm
